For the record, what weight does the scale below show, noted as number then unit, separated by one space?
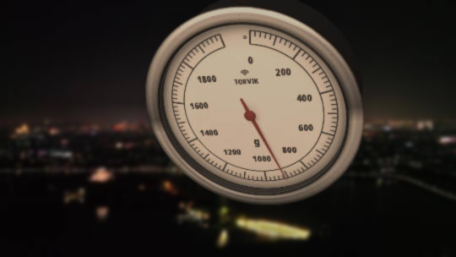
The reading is 900 g
